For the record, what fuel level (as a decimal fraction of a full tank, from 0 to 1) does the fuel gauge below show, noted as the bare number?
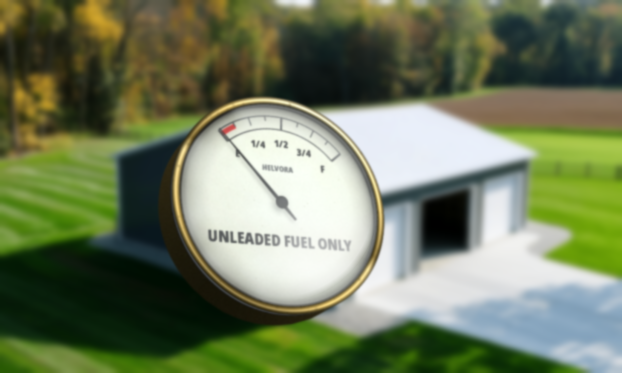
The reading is 0
